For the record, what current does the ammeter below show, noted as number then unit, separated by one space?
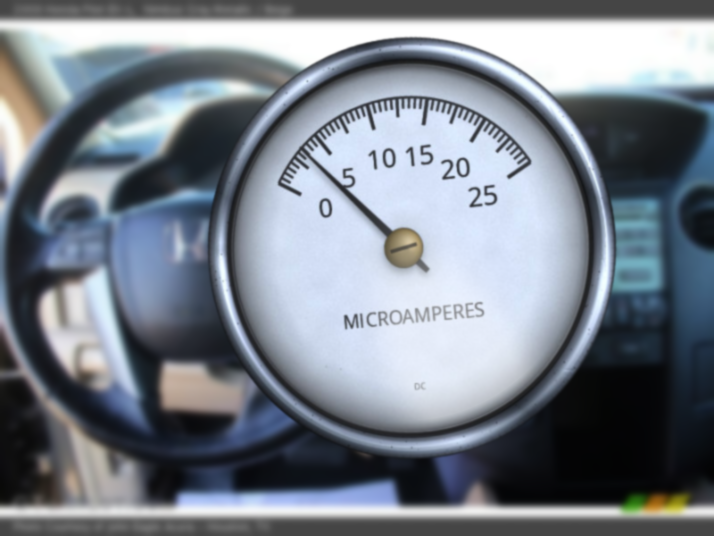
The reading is 3.5 µA
